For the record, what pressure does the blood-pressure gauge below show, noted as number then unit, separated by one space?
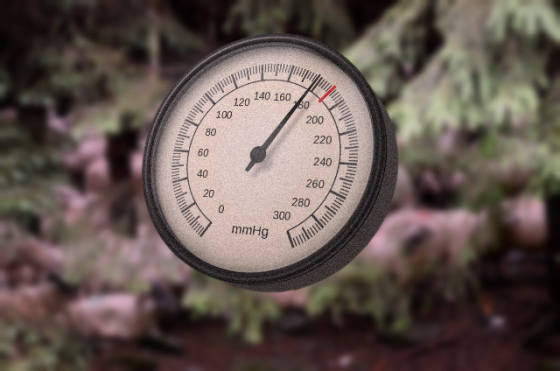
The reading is 180 mmHg
